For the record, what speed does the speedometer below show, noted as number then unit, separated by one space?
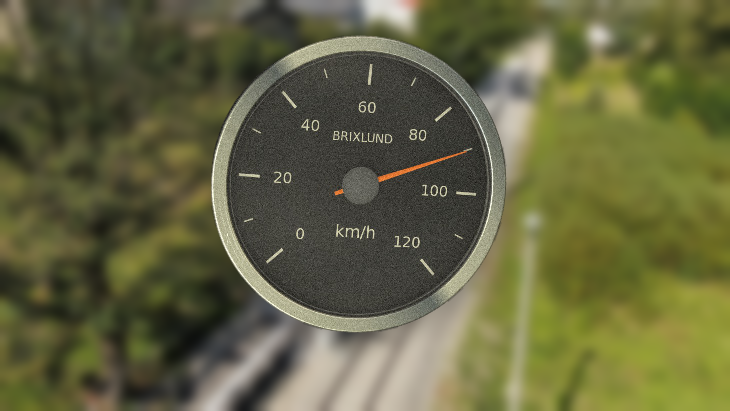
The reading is 90 km/h
